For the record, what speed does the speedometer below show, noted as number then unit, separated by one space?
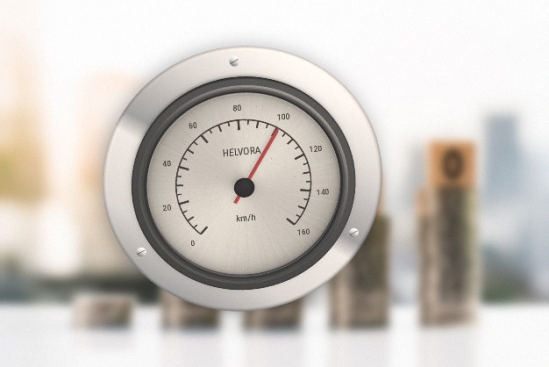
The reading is 100 km/h
